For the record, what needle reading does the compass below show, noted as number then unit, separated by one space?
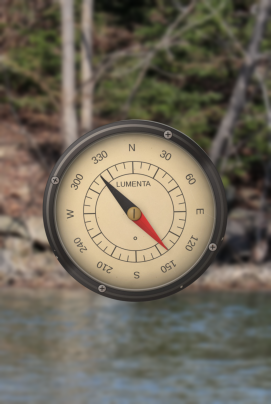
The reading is 140 °
